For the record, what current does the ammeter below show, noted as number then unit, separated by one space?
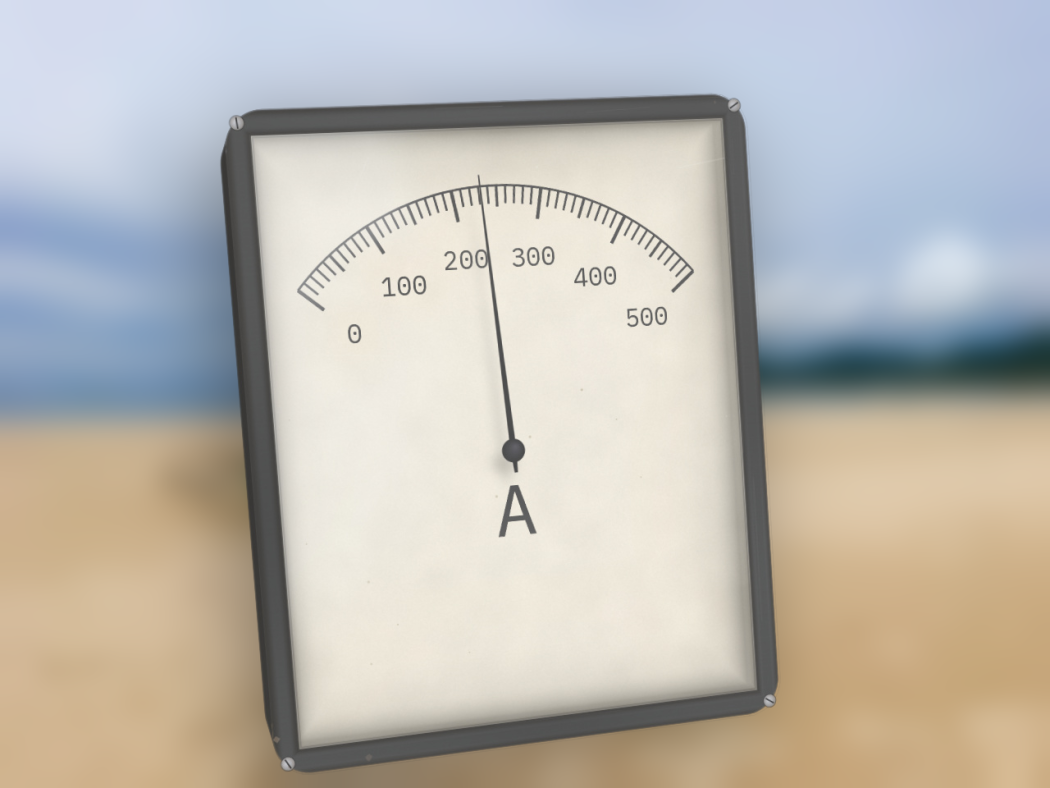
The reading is 230 A
